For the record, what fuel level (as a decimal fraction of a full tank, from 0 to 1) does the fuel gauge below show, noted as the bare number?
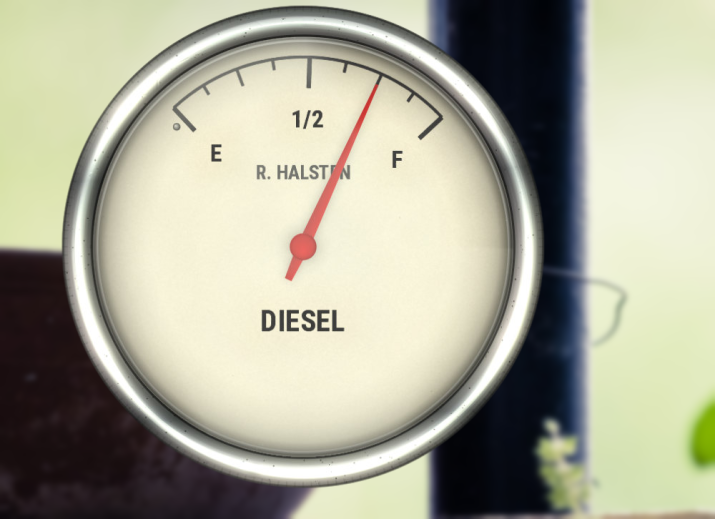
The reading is 0.75
